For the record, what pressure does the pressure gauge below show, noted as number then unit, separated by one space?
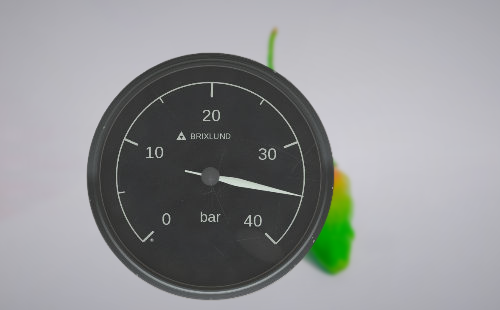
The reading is 35 bar
